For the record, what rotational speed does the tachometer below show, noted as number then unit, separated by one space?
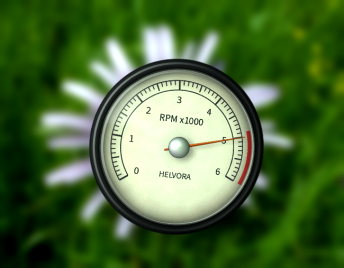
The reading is 5000 rpm
